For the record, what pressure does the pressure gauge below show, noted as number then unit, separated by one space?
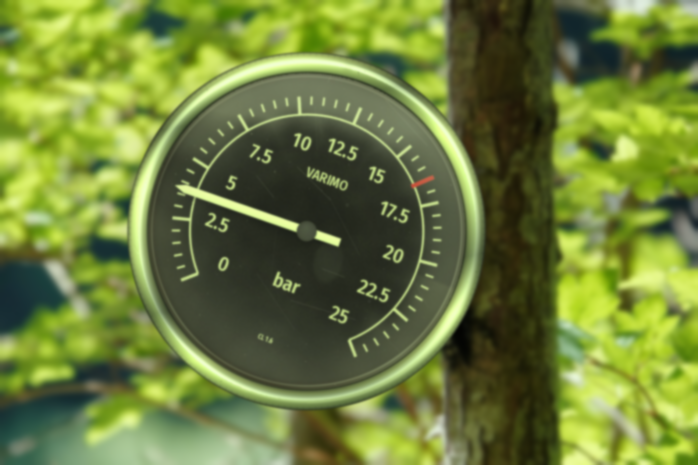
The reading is 3.75 bar
